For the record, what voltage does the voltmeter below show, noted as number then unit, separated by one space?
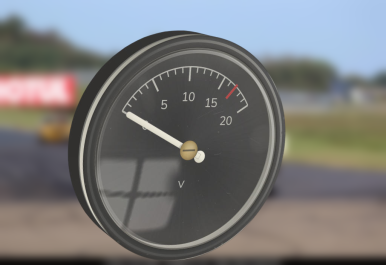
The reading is 0 V
